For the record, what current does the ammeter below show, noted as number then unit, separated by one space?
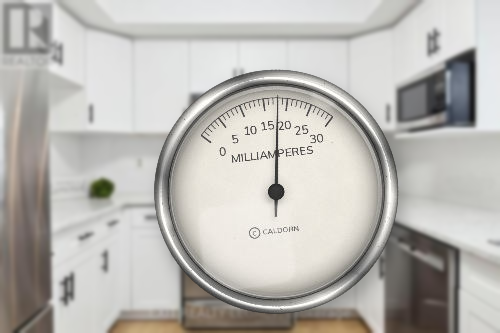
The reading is 18 mA
